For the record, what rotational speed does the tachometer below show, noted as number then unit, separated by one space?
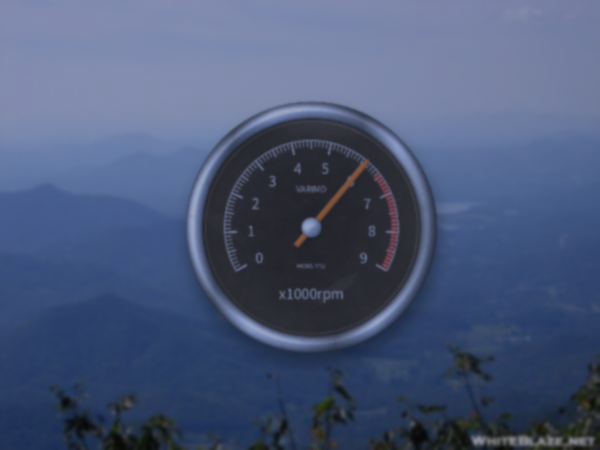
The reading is 6000 rpm
